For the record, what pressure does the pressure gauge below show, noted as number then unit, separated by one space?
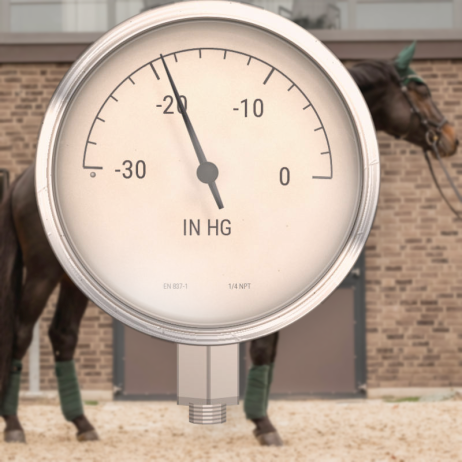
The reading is -19 inHg
